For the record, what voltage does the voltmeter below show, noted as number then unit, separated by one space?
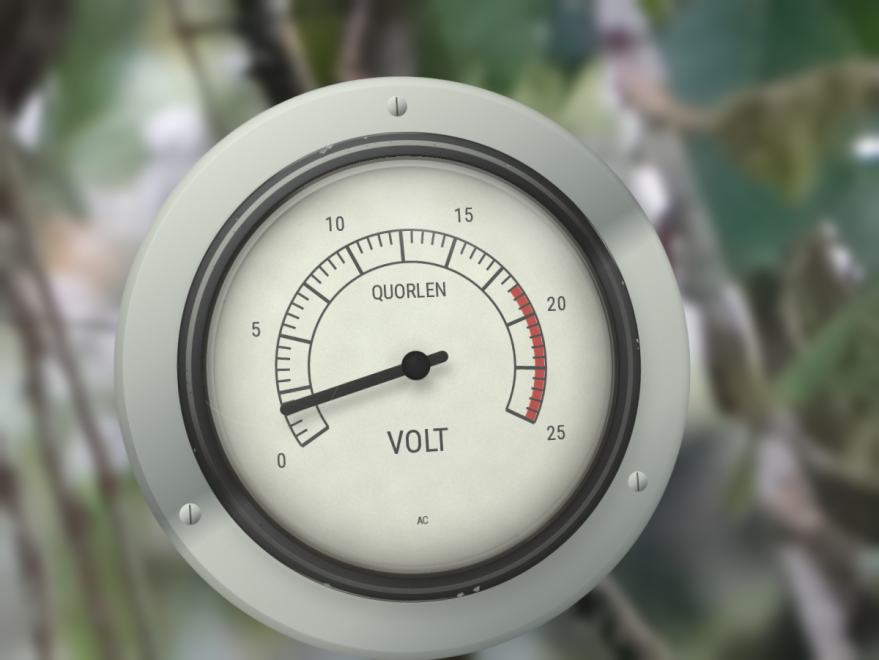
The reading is 1.75 V
